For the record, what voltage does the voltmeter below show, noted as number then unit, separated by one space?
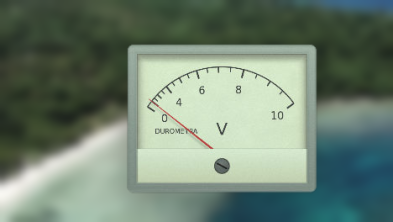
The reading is 2 V
